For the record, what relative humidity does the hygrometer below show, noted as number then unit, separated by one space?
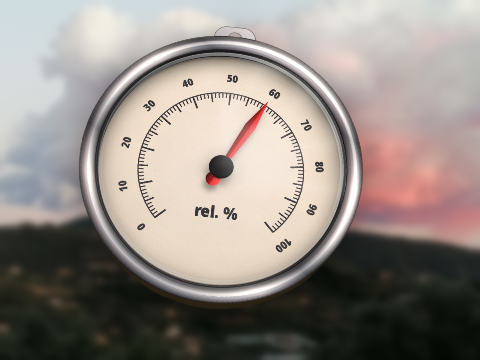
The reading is 60 %
